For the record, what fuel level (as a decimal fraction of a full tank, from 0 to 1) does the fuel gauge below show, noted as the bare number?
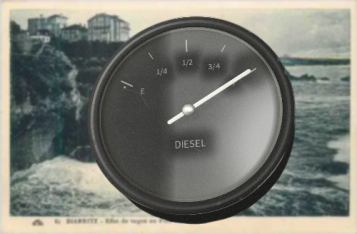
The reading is 1
